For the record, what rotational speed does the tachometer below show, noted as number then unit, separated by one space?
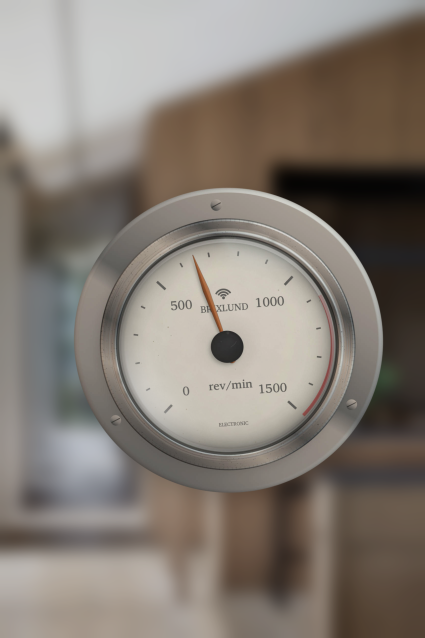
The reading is 650 rpm
